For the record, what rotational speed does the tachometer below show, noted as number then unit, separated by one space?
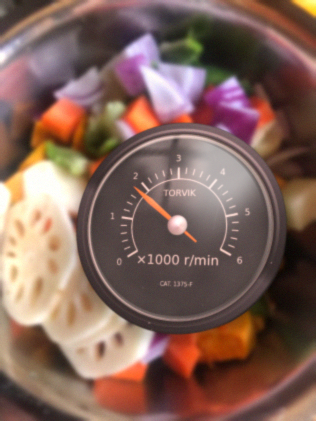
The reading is 1800 rpm
